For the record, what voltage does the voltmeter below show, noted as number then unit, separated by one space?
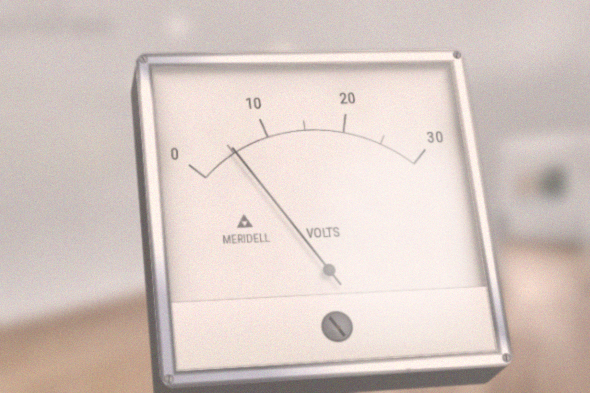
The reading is 5 V
